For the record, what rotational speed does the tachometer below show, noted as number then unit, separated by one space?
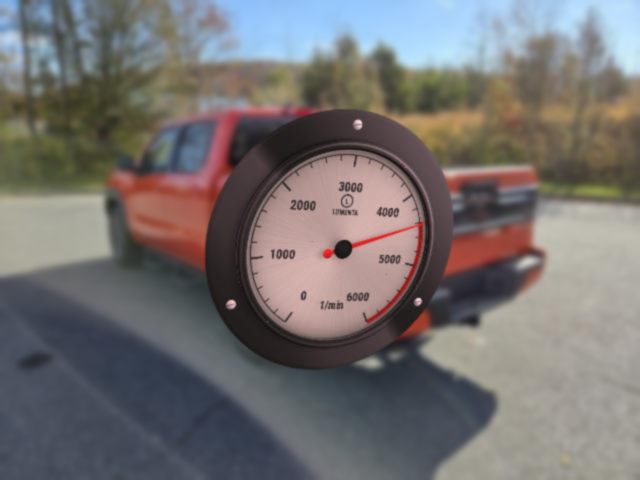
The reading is 4400 rpm
